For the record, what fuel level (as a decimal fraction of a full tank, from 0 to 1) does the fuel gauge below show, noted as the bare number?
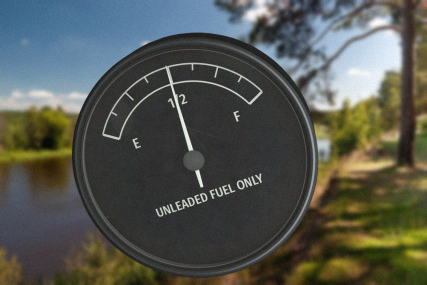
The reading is 0.5
